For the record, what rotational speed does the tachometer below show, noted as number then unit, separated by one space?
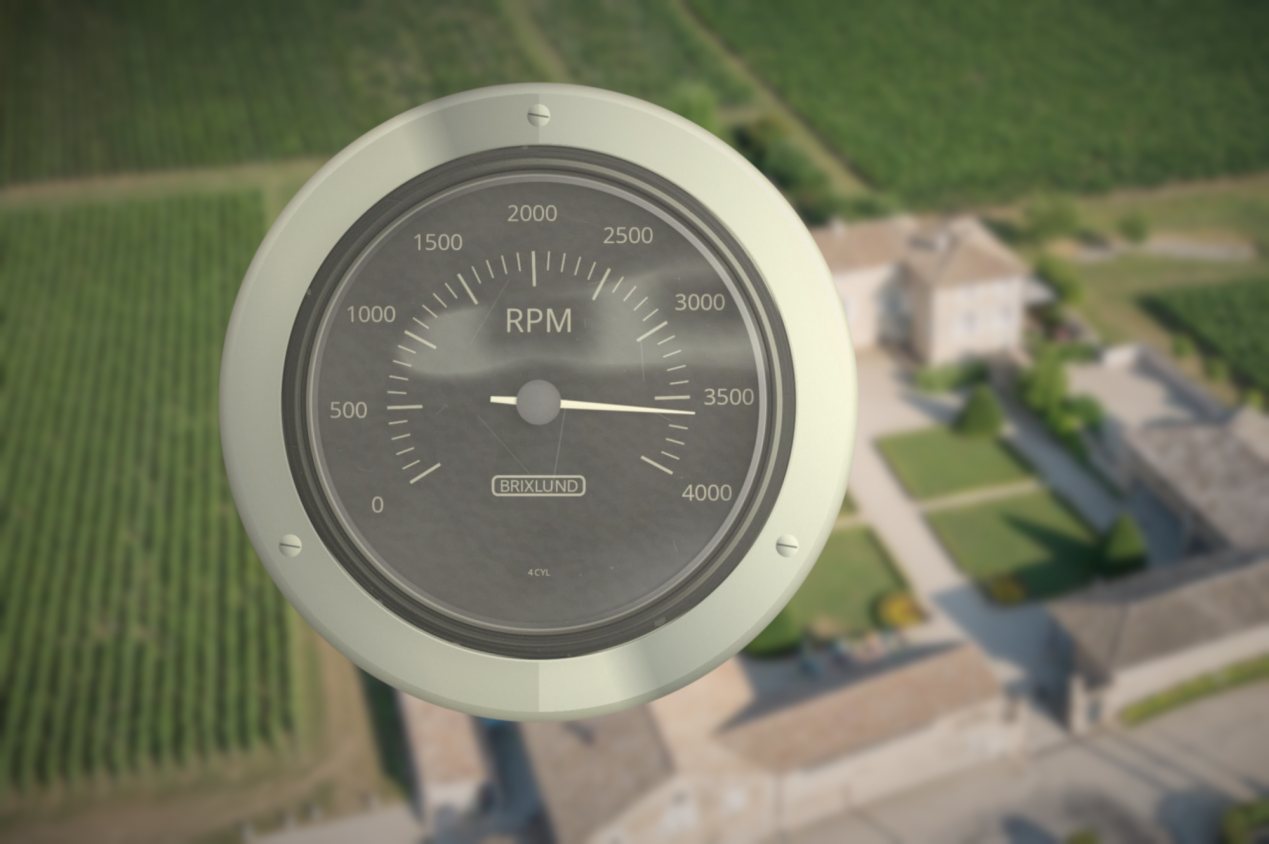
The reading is 3600 rpm
